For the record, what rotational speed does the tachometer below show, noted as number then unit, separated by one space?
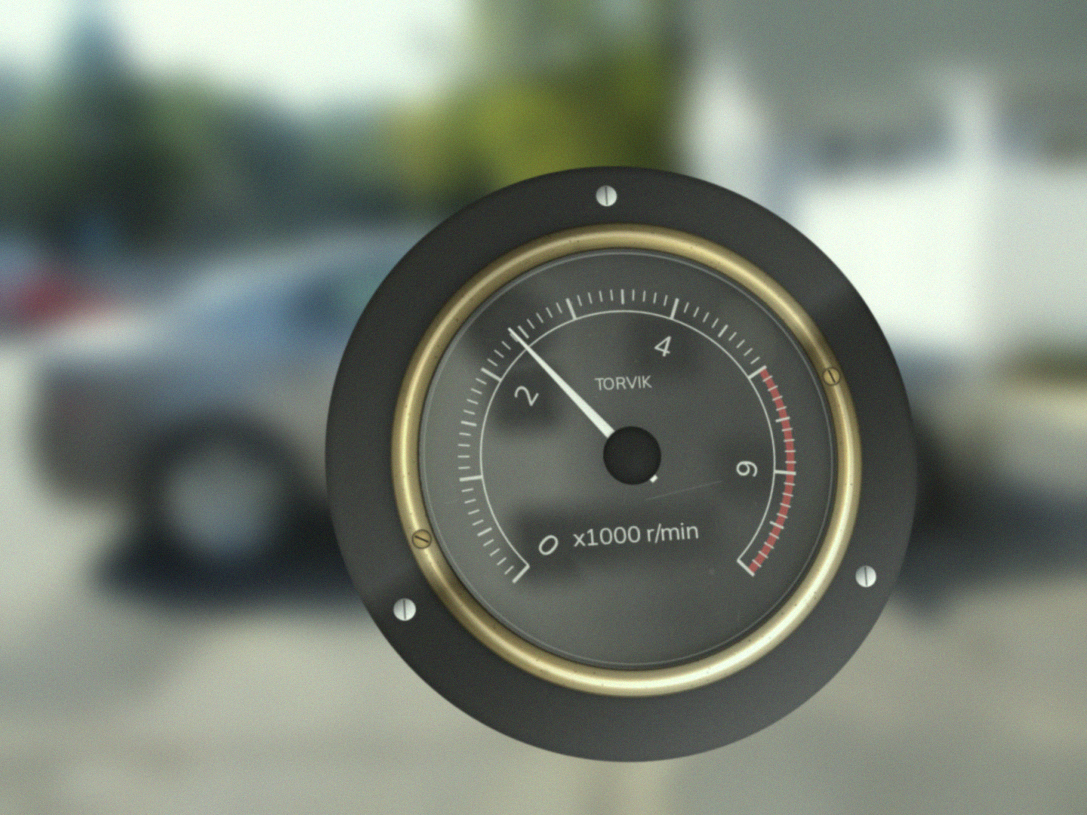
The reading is 2400 rpm
